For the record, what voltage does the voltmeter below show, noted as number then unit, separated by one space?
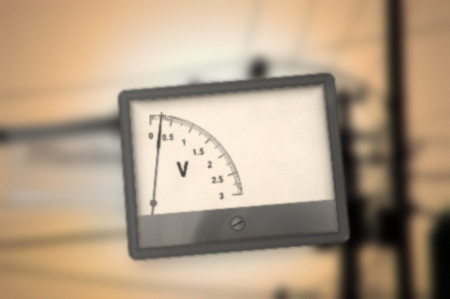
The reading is 0.25 V
